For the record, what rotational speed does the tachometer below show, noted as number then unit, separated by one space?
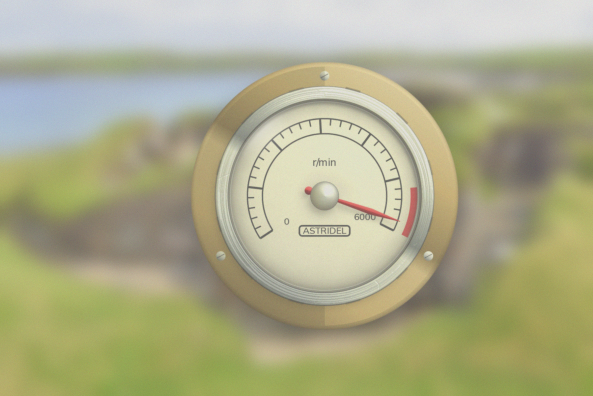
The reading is 5800 rpm
